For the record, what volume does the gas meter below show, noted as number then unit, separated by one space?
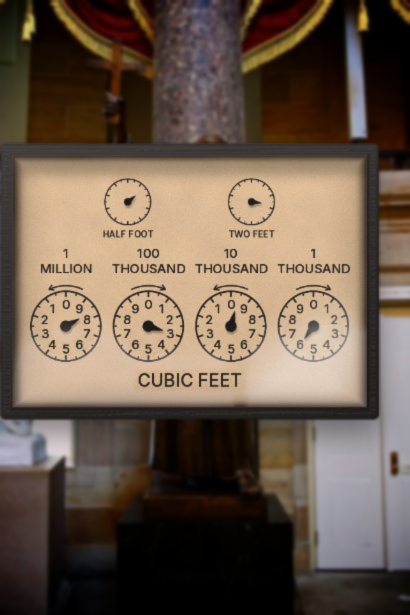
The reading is 829600 ft³
